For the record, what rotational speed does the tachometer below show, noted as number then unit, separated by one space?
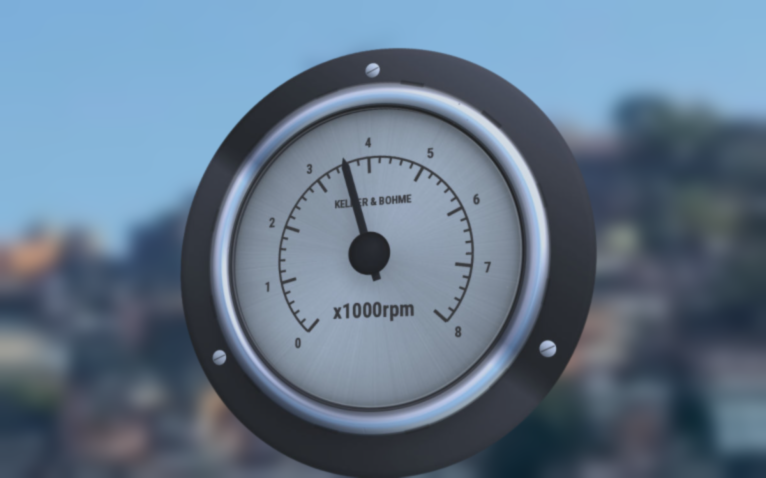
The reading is 3600 rpm
